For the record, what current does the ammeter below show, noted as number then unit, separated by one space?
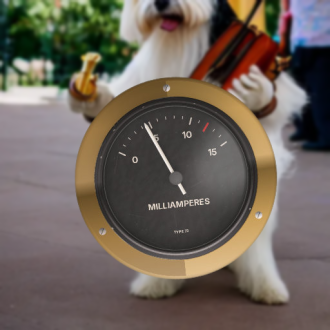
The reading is 4.5 mA
